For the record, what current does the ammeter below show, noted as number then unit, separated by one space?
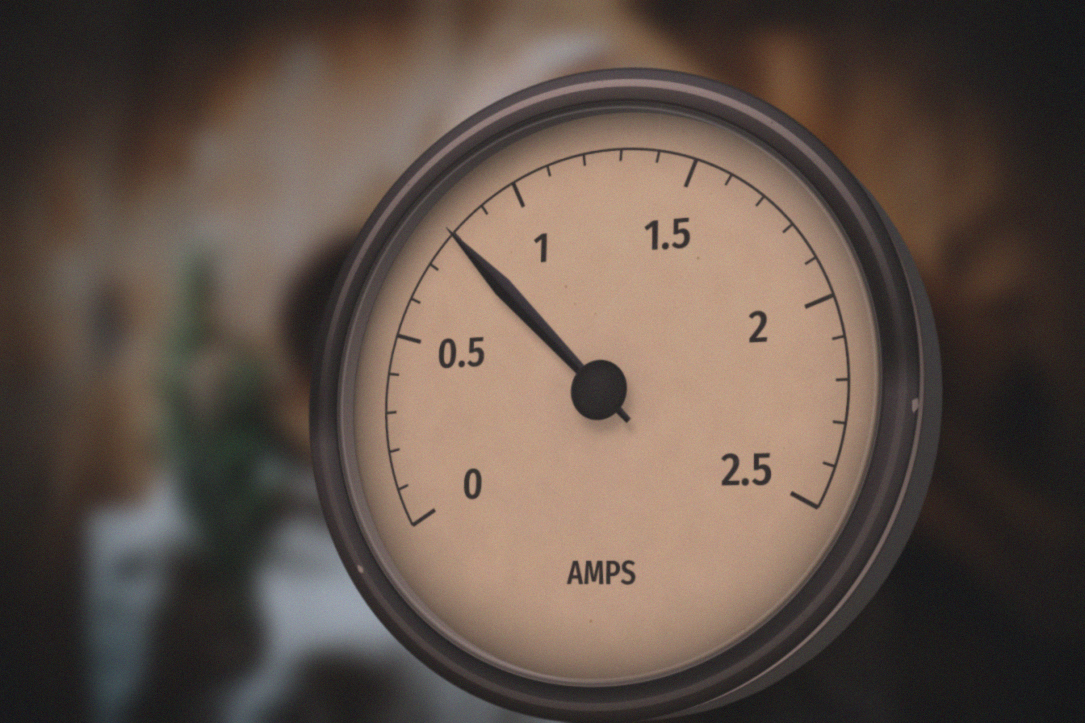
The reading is 0.8 A
